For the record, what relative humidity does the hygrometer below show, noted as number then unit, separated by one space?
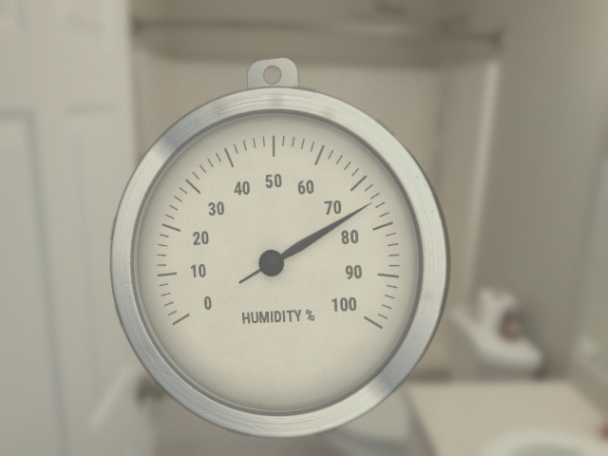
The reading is 75 %
